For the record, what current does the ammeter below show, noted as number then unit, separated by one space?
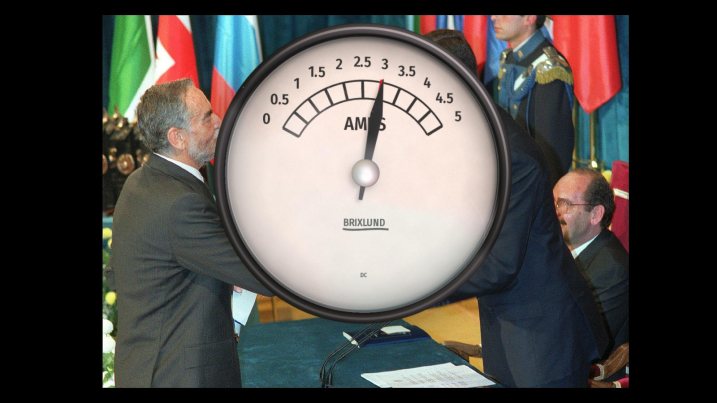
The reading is 3 A
